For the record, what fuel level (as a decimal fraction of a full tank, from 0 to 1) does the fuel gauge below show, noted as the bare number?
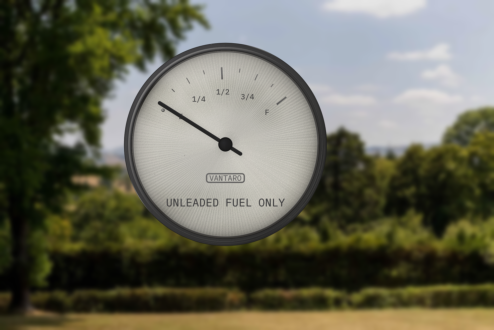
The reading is 0
